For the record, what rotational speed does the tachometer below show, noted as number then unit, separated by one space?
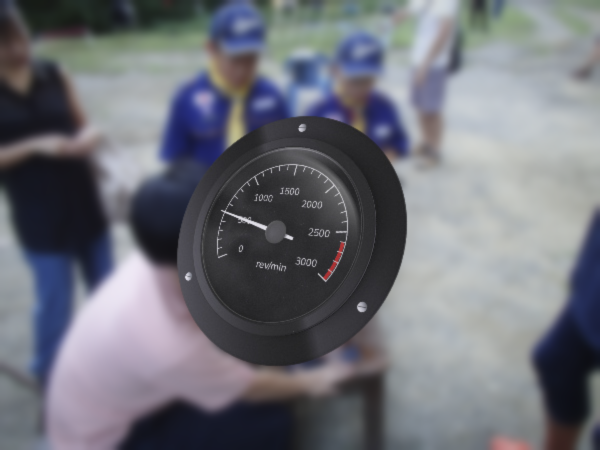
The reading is 500 rpm
